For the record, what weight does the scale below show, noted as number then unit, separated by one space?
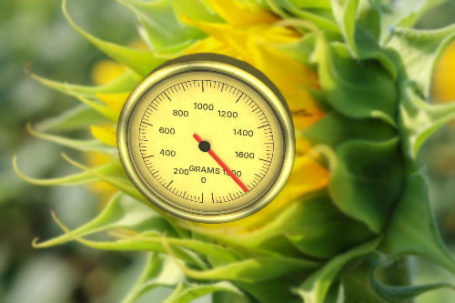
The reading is 1800 g
